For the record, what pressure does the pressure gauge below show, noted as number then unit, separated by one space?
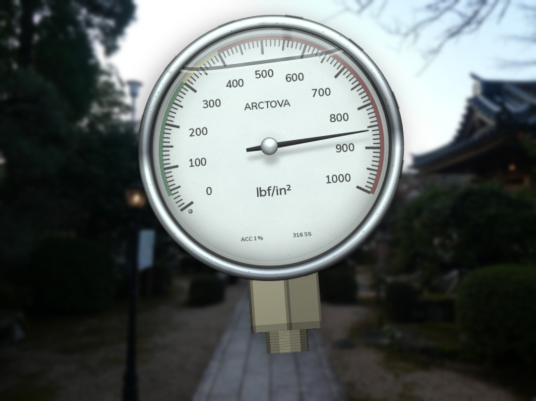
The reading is 860 psi
